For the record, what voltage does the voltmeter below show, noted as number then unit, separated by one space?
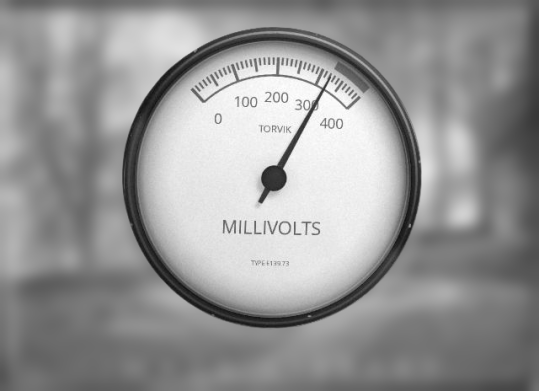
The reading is 320 mV
